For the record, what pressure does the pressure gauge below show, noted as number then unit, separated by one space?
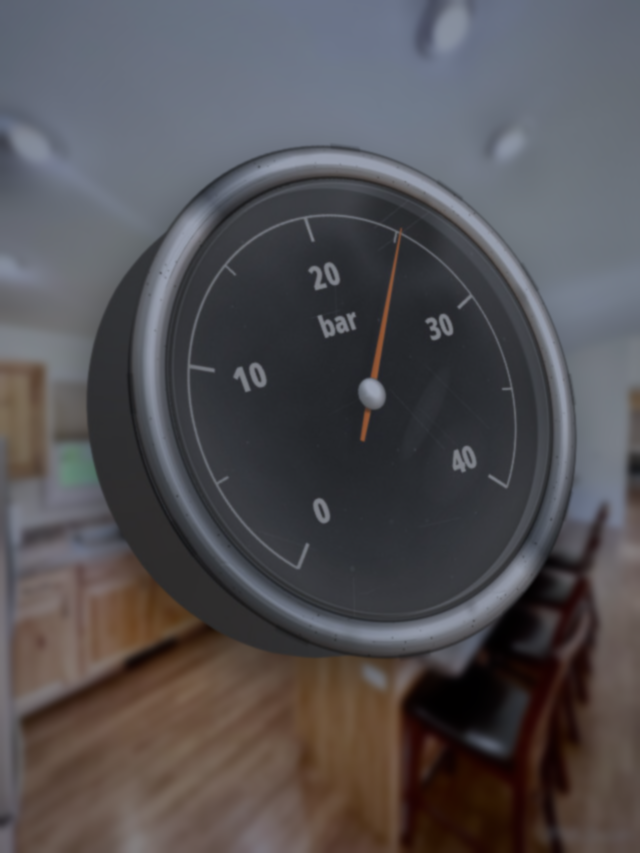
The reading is 25 bar
